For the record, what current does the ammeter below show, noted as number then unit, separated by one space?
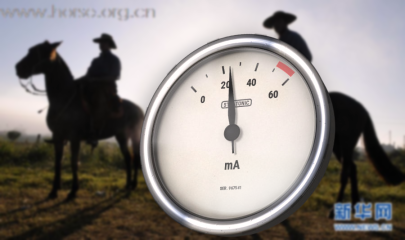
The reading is 25 mA
